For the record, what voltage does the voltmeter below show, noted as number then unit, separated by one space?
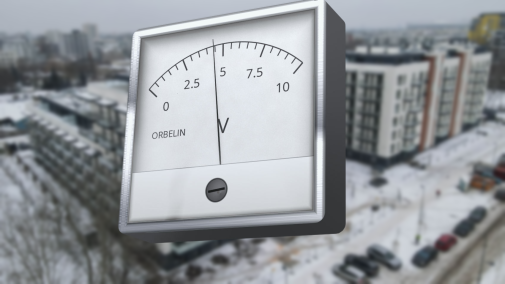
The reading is 4.5 V
